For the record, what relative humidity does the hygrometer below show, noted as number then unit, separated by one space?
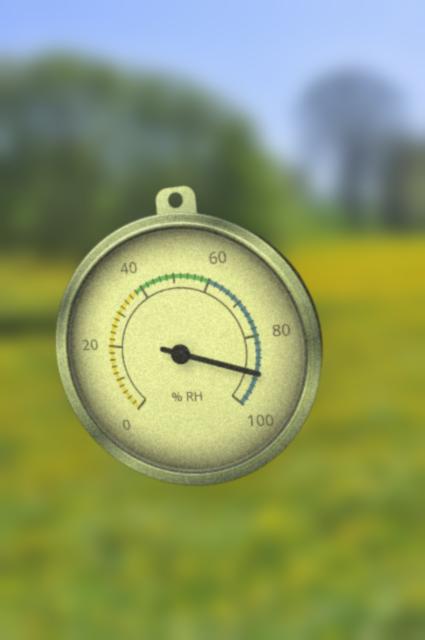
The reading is 90 %
